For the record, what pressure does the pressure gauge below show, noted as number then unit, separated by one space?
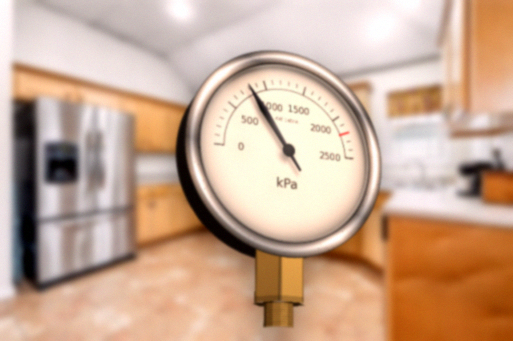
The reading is 800 kPa
